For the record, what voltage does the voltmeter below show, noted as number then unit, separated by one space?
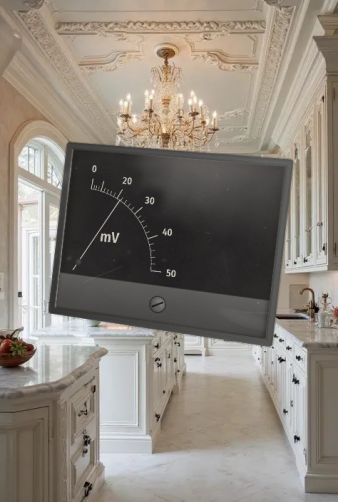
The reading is 22 mV
